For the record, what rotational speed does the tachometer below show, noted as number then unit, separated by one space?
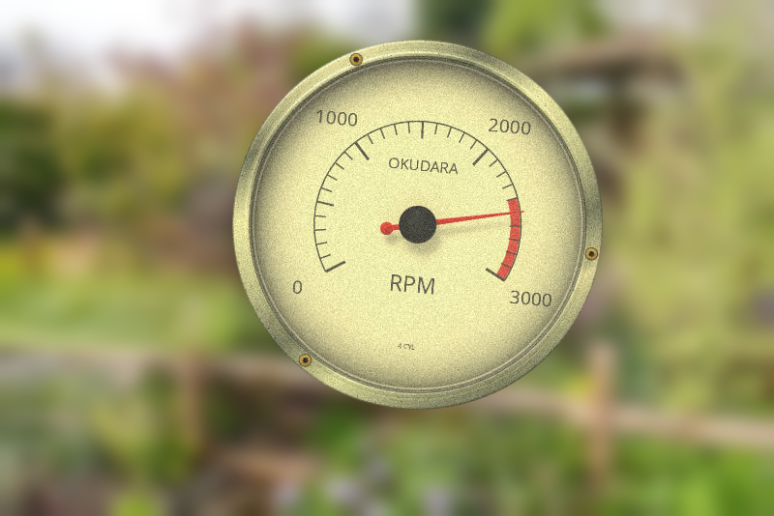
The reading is 2500 rpm
